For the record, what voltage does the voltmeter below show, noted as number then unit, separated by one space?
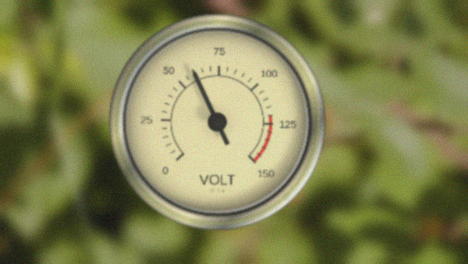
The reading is 60 V
